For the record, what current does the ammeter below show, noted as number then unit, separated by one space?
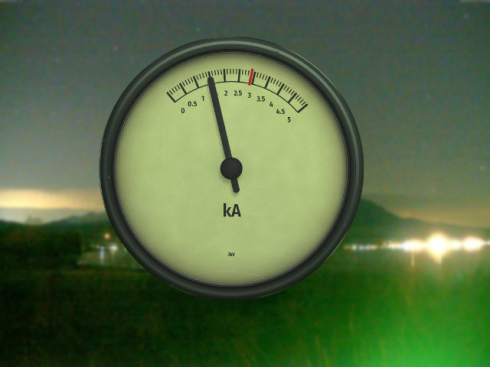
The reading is 1.5 kA
